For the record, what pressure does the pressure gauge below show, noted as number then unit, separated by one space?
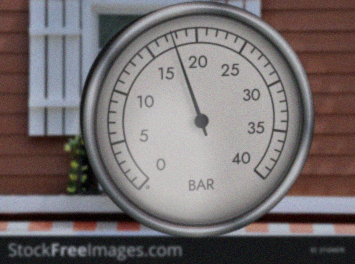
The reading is 17.5 bar
